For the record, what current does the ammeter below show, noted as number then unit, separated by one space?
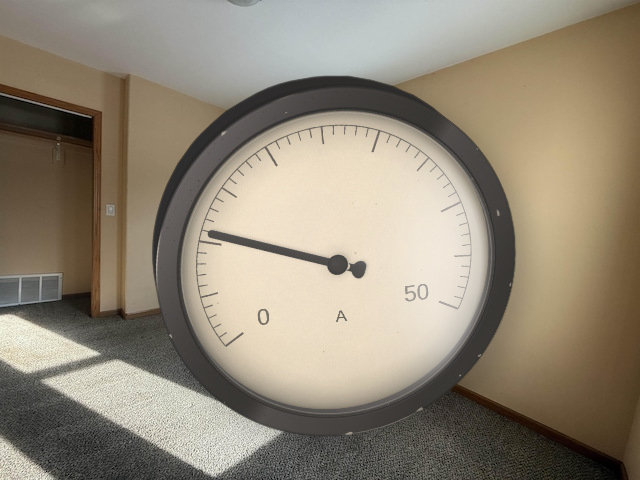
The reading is 11 A
